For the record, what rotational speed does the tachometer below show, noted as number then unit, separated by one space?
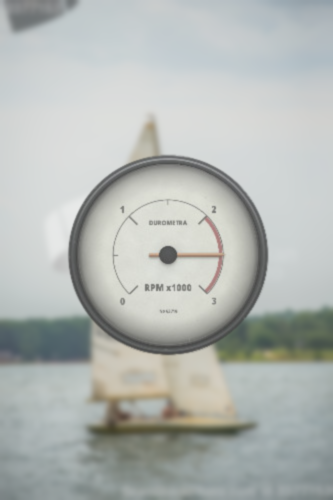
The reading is 2500 rpm
